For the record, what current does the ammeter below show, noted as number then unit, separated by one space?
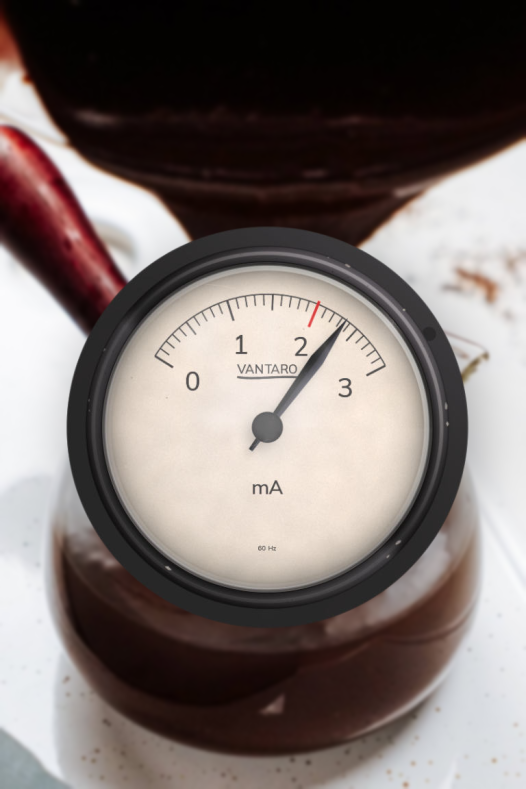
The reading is 2.35 mA
